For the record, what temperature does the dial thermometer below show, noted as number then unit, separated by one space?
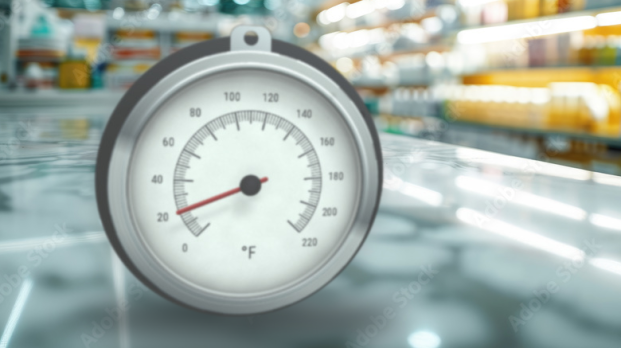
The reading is 20 °F
